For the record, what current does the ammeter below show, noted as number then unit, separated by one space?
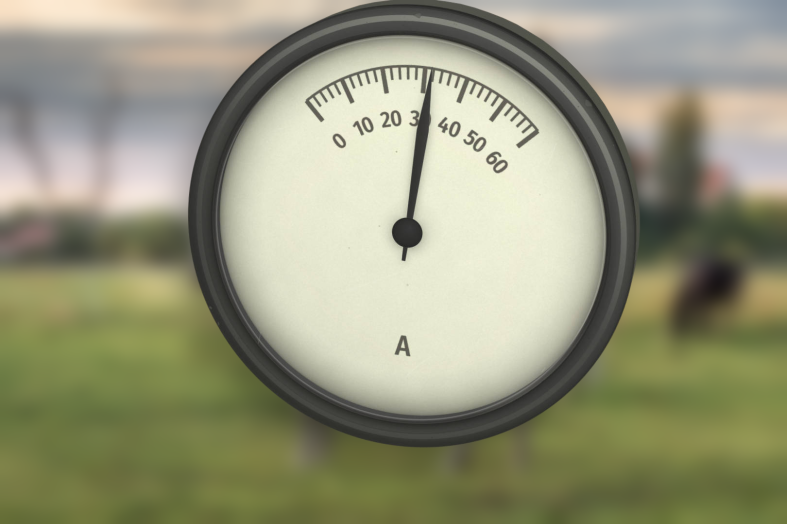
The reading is 32 A
